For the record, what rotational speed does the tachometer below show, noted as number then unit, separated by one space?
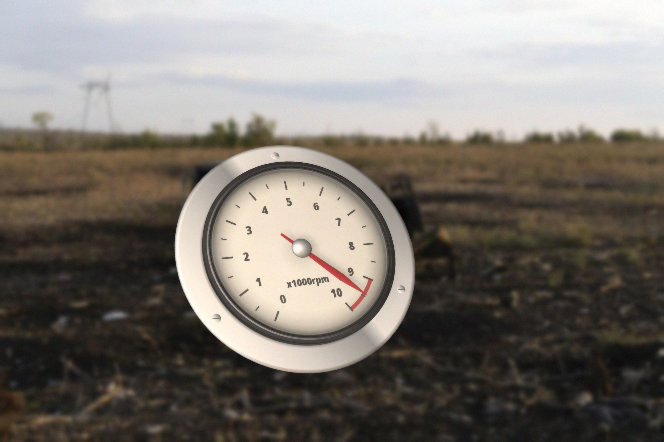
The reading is 9500 rpm
